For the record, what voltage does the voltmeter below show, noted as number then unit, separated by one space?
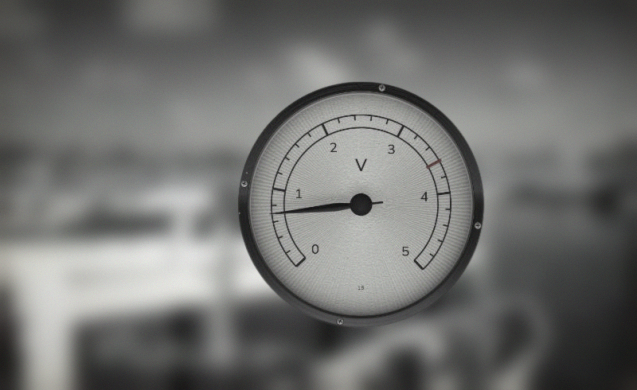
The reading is 0.7 V
